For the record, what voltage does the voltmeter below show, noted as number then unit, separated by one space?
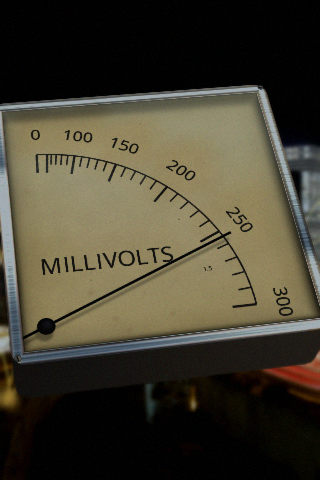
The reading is 255 mV
